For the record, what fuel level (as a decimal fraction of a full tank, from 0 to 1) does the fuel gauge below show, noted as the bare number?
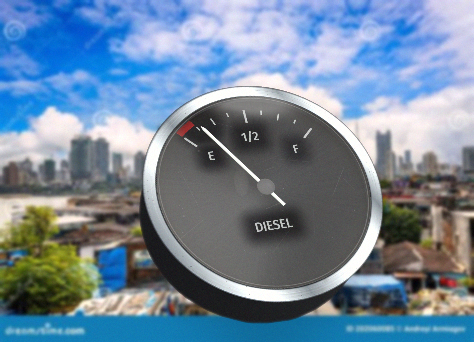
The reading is 0.125
